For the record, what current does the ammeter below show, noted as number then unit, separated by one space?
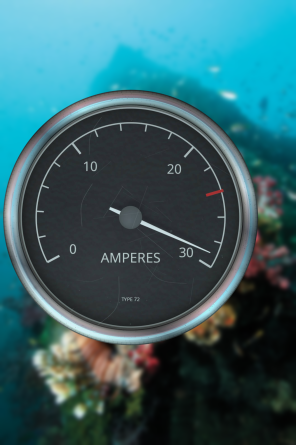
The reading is 29 A
